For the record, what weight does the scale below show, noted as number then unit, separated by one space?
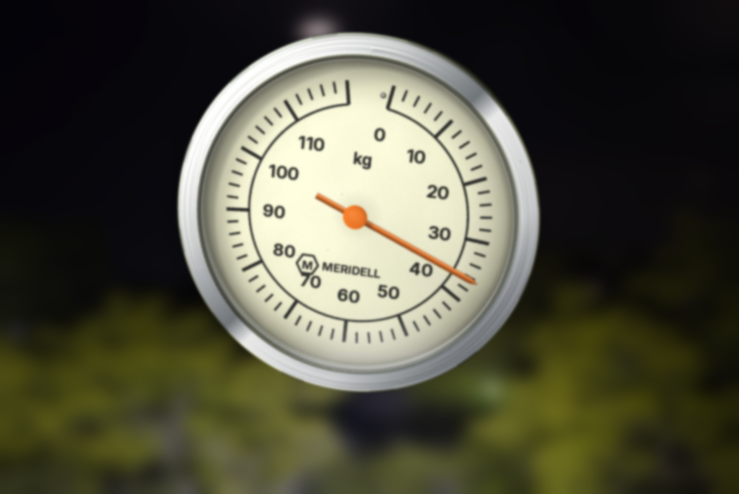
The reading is 36 kg
